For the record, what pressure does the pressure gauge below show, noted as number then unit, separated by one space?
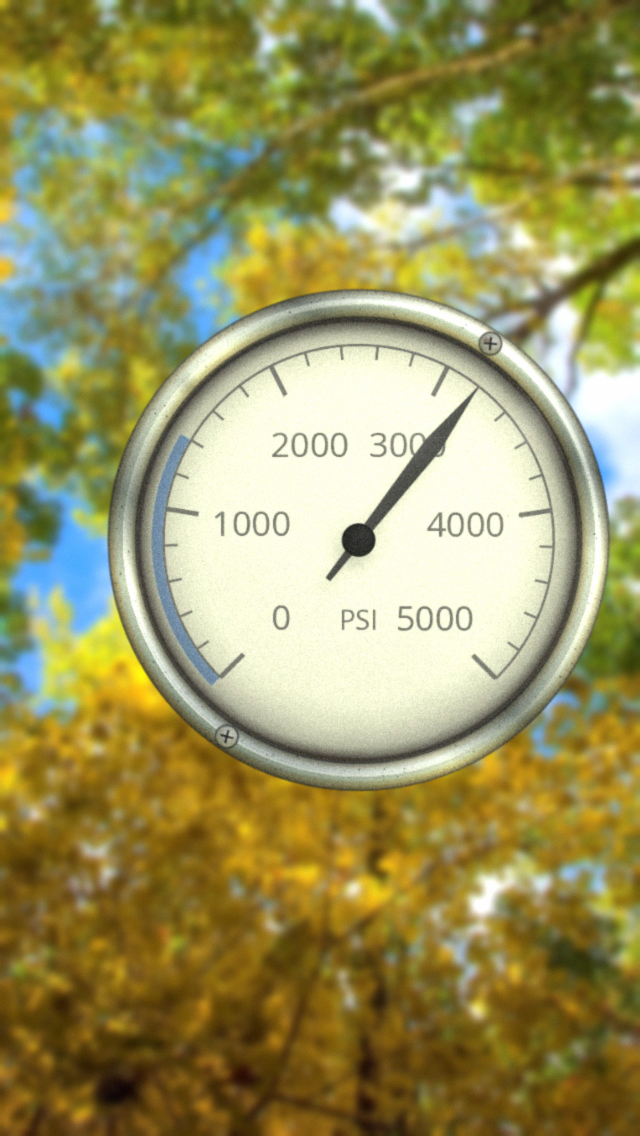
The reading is 3200 psi
